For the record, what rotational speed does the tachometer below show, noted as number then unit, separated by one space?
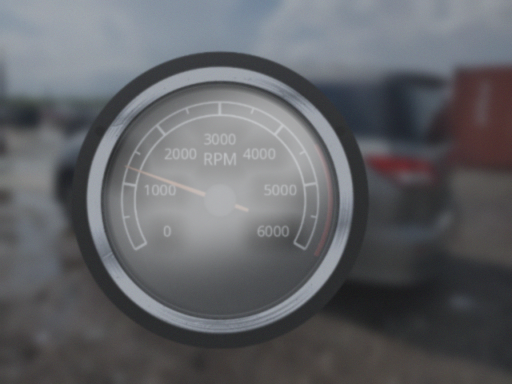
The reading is 1250 rpm
